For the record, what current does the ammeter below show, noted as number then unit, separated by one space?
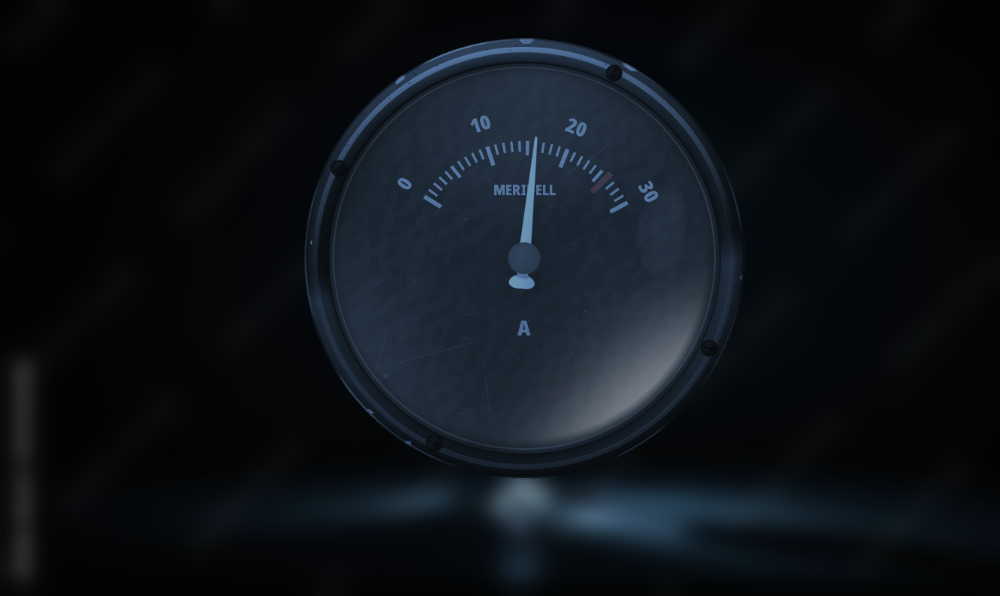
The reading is 16 A
